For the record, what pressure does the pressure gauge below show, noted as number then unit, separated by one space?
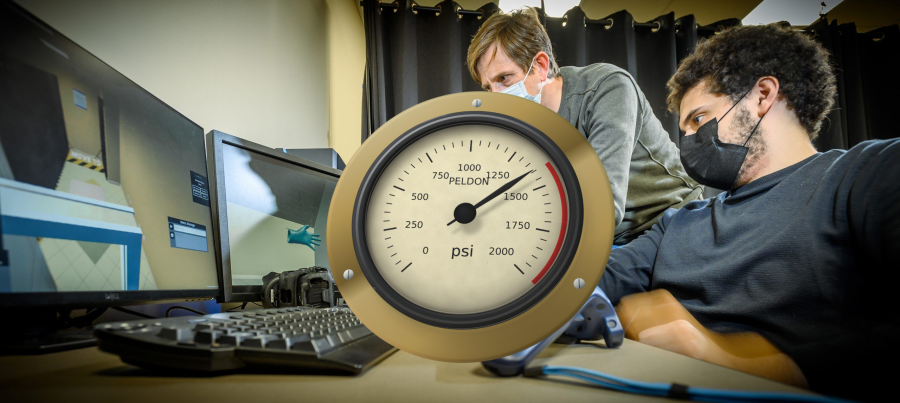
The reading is 1400 psi
